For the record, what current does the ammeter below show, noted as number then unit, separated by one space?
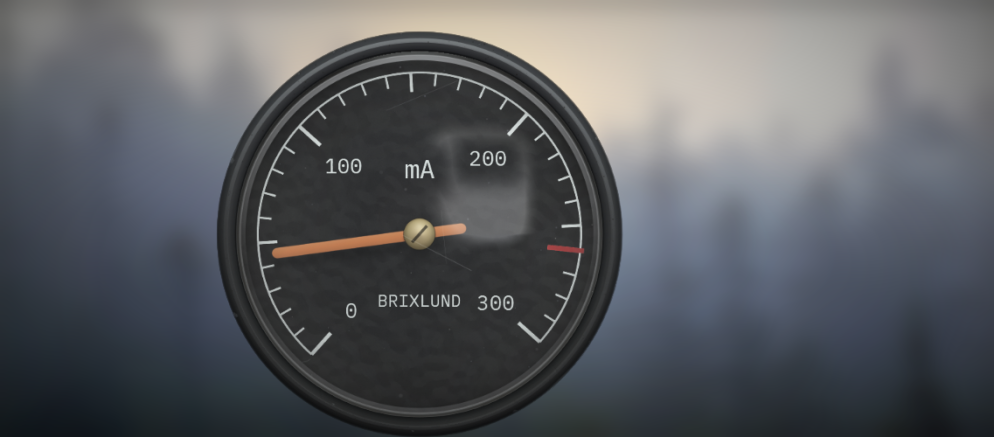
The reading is 45 mA
